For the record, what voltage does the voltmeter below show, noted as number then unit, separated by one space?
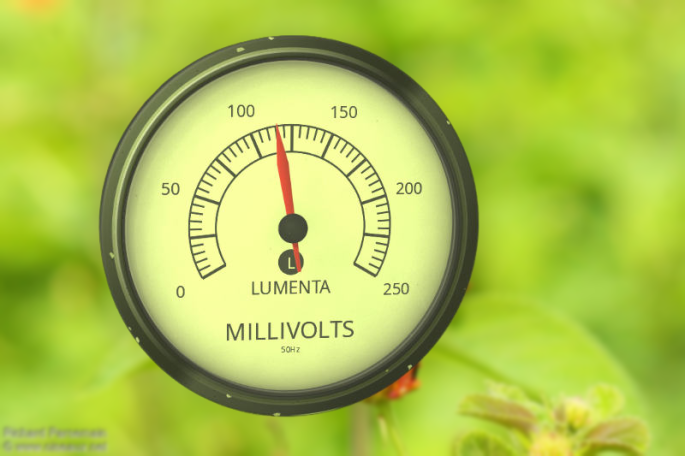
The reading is 115 mV
